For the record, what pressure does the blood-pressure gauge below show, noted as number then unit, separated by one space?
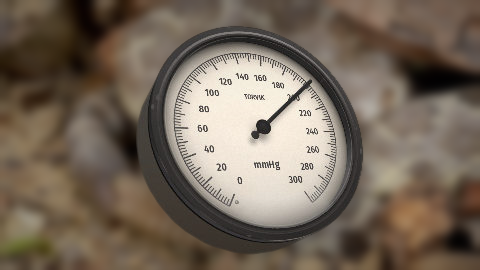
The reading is 200 mmHg
